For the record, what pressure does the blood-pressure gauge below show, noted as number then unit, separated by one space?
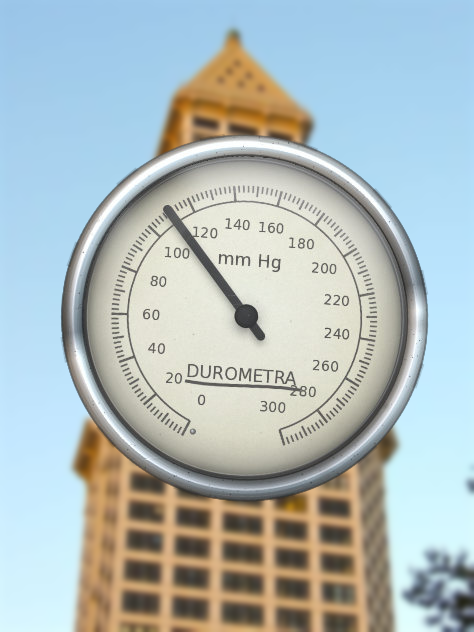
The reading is 110 mmHg
